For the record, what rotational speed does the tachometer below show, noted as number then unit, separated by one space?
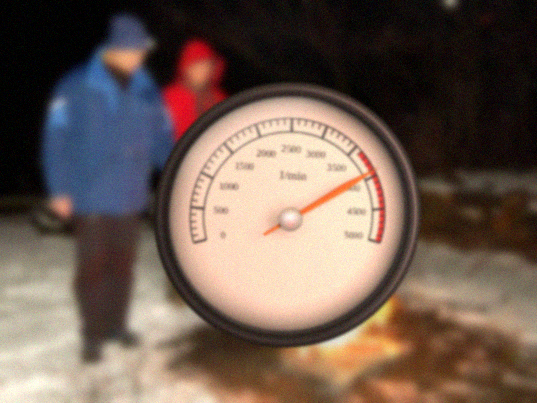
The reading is 3900 rpm
